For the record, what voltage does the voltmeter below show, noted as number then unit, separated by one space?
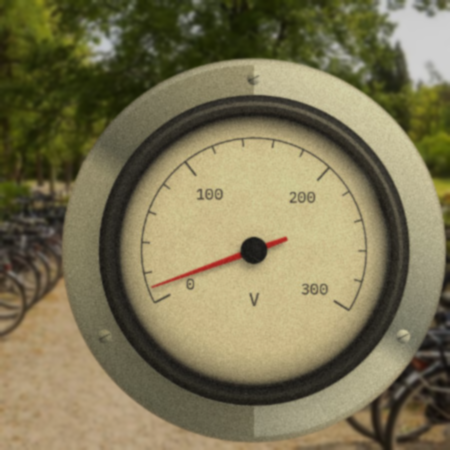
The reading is 10 V
